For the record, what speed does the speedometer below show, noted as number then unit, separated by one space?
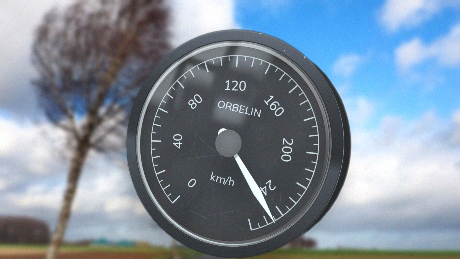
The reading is 245 km/h
